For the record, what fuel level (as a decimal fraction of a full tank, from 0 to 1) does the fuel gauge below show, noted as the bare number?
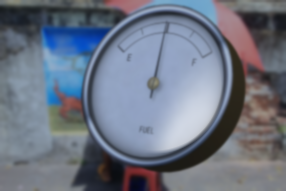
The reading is 0.5
